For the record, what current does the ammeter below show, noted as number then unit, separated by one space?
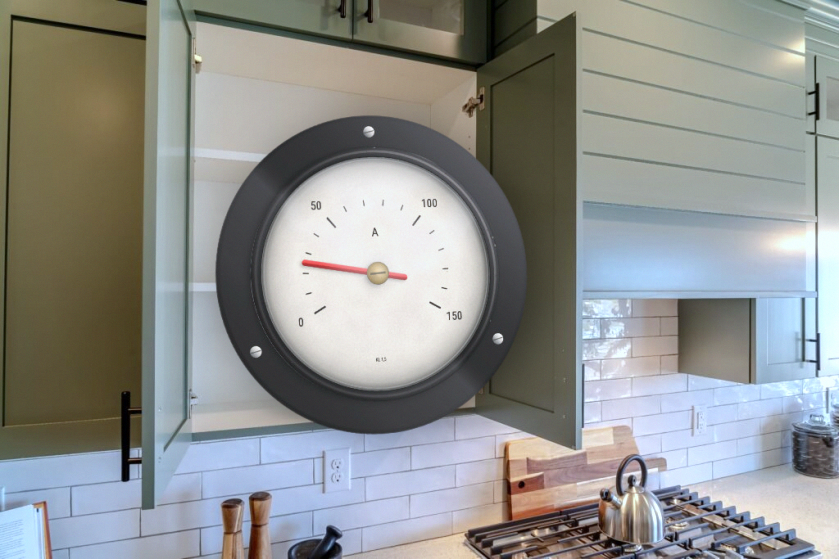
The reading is 25 A
